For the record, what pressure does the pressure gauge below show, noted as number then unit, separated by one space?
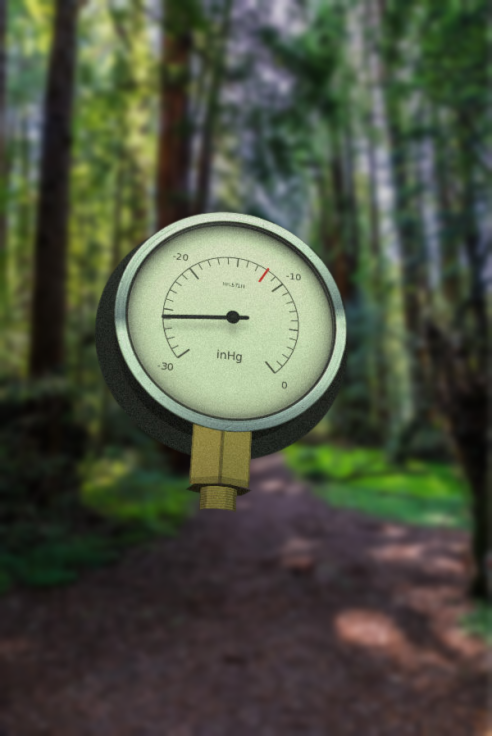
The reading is -26 inHg
